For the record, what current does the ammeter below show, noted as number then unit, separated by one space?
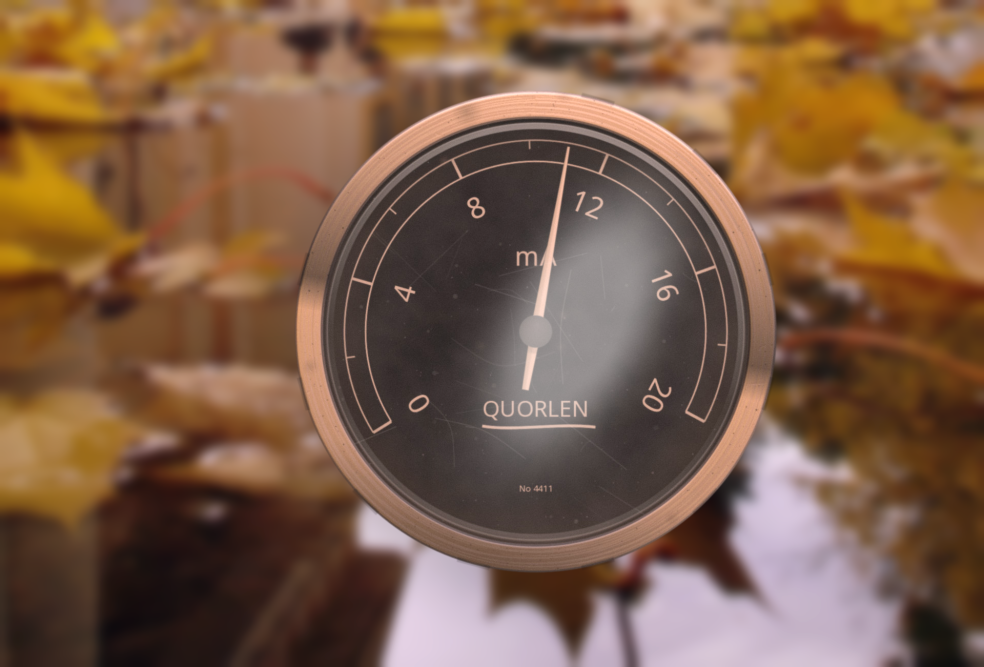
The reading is 11 mA
